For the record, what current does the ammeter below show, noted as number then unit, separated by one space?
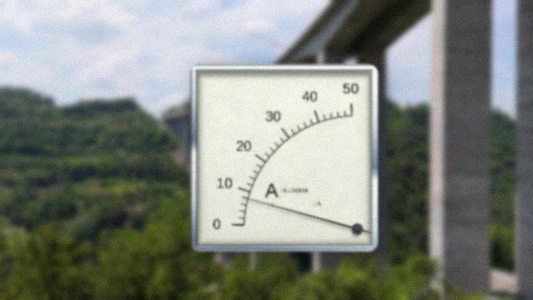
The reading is 8 A
